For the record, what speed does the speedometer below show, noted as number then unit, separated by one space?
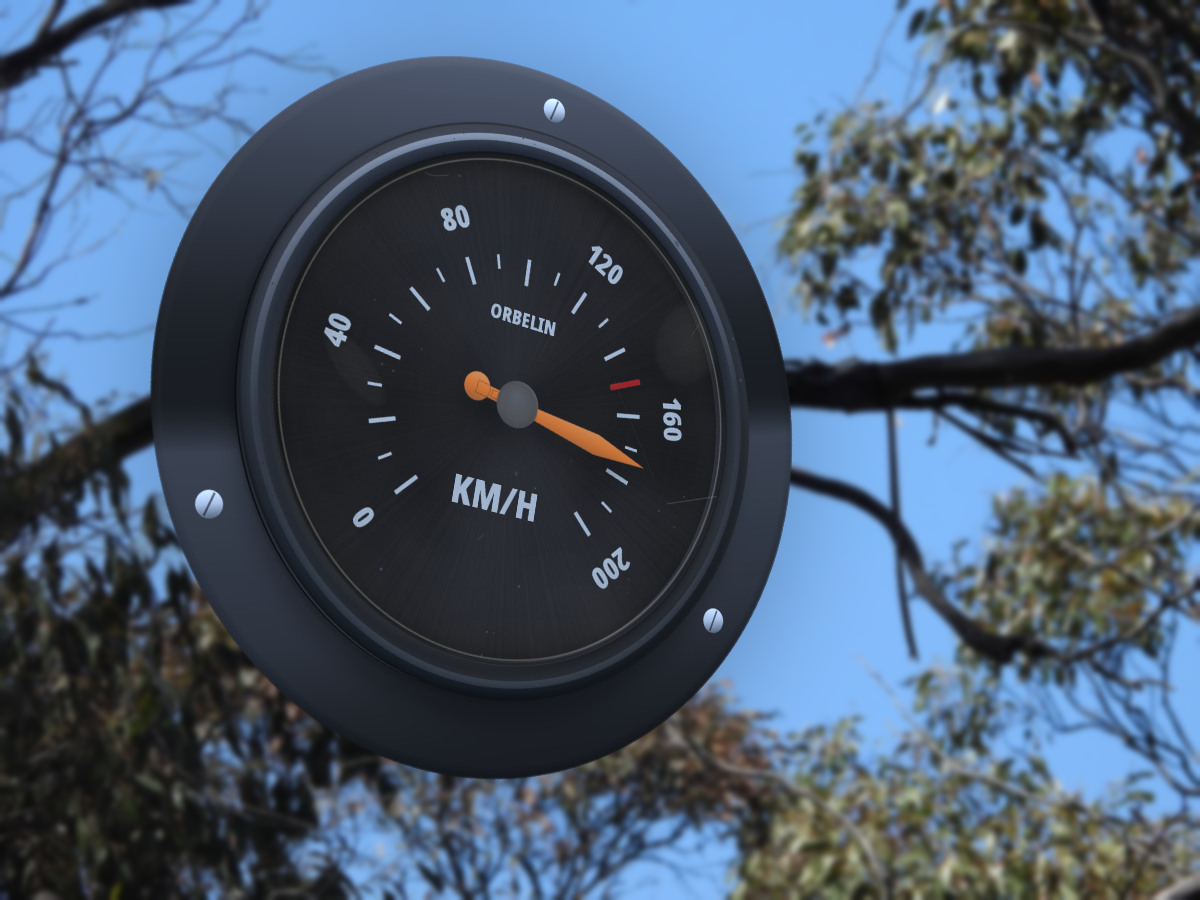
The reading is 175 km/h
